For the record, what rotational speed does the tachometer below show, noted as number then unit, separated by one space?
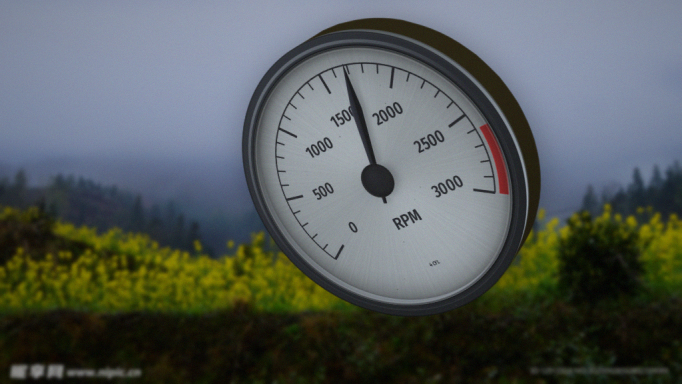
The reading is 1700 rpm
